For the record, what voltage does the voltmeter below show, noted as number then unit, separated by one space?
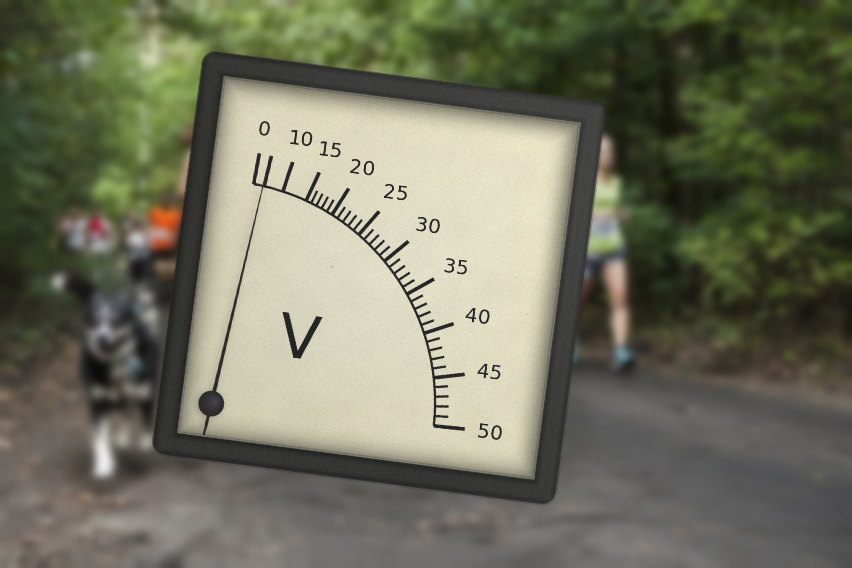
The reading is 5 V
